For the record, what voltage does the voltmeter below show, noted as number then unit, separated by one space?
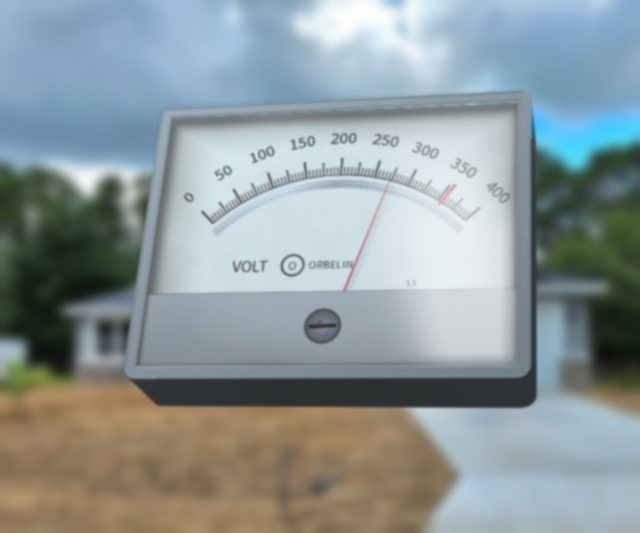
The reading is 275 V
